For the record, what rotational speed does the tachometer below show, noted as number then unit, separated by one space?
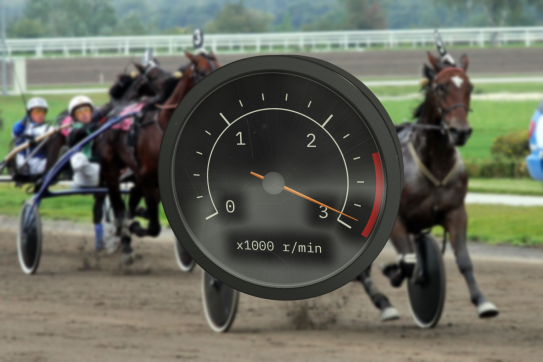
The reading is 2900 rpm
